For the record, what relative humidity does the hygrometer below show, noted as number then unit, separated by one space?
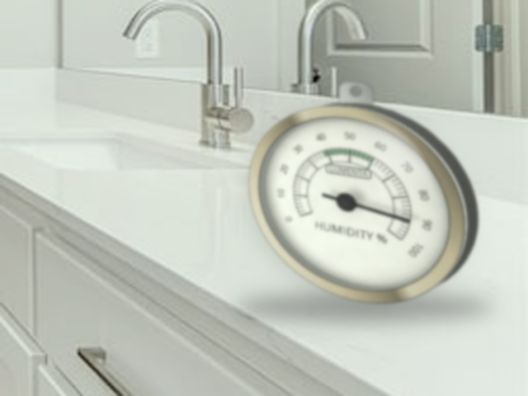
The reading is 90 %
